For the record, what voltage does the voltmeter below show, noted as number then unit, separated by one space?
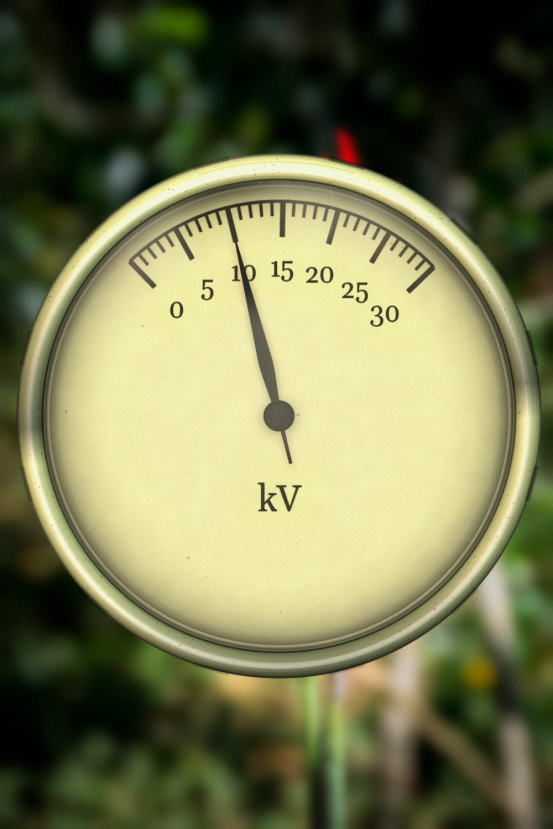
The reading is 10 kV
